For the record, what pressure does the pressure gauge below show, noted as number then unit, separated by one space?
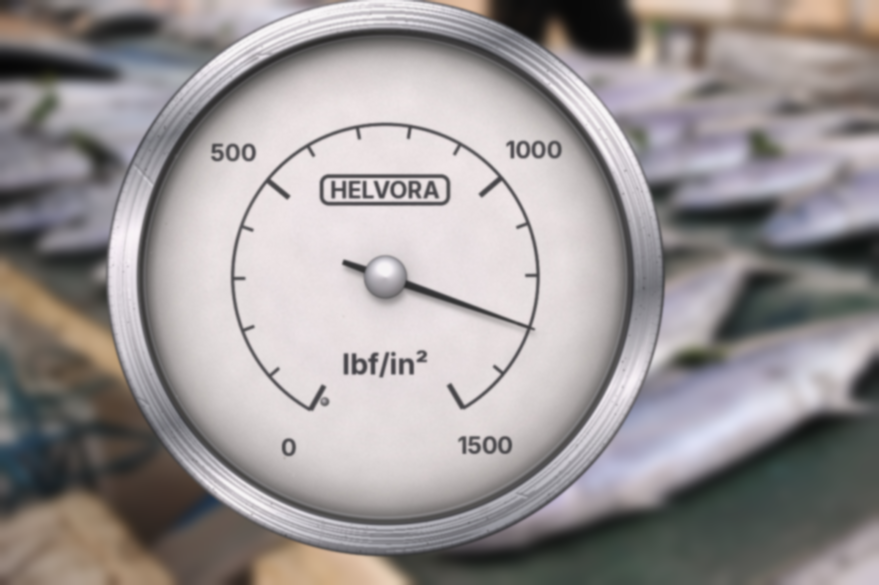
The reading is 1300 psi
